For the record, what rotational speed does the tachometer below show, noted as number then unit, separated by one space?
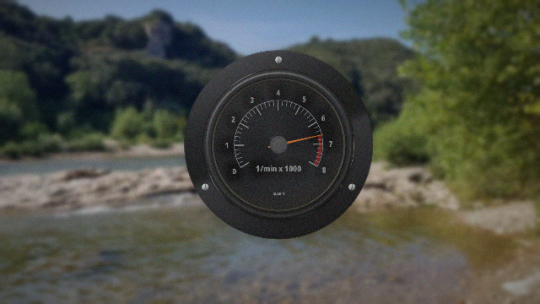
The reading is 6600 rpm
